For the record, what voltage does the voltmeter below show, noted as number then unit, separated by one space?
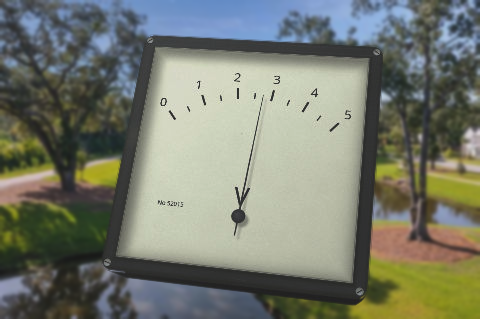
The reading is 2.75 V
